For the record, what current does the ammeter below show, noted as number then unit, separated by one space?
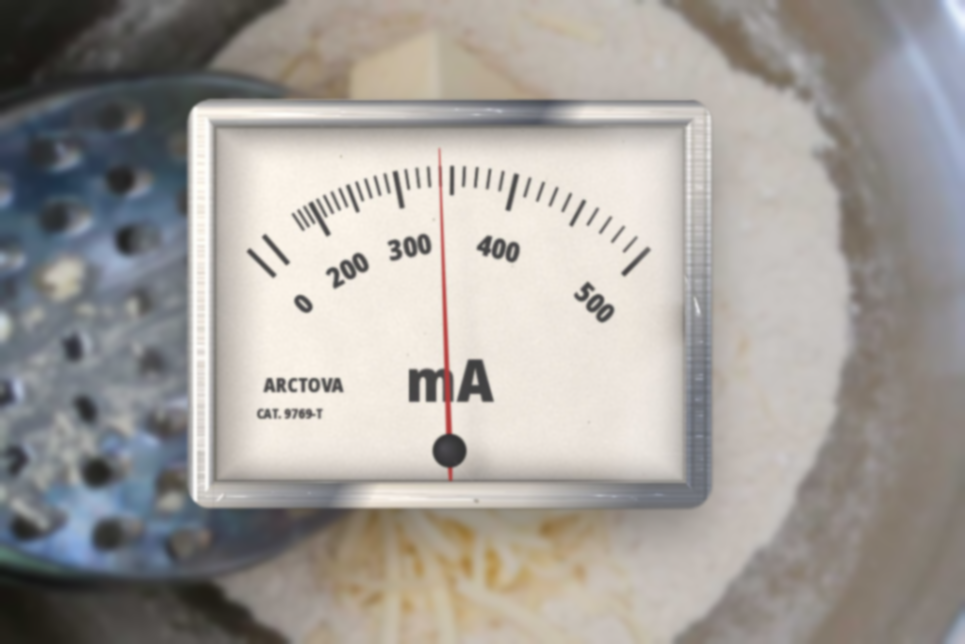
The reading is 340 mA
